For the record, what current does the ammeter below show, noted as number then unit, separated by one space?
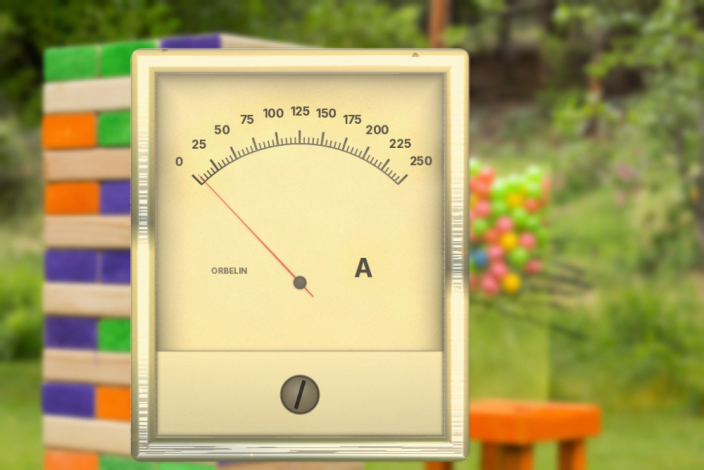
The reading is 5 A
